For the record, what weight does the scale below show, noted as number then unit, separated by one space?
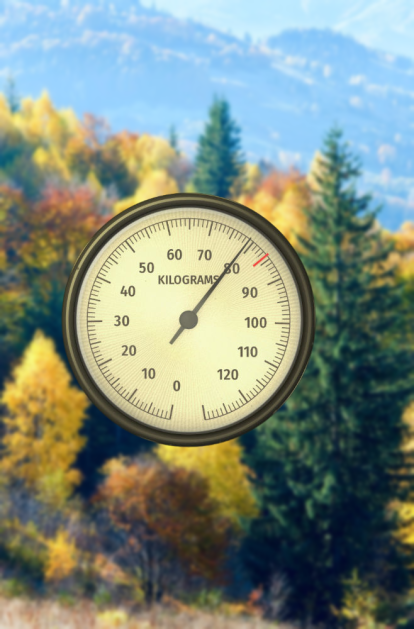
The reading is 79 kg
